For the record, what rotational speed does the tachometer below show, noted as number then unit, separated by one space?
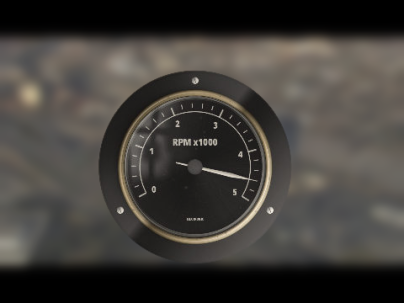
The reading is 4600 rpm
